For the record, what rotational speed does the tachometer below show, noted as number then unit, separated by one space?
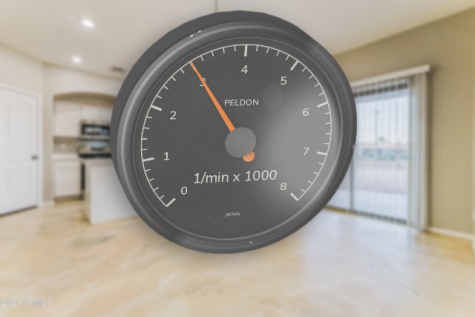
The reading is 3000 rpm
